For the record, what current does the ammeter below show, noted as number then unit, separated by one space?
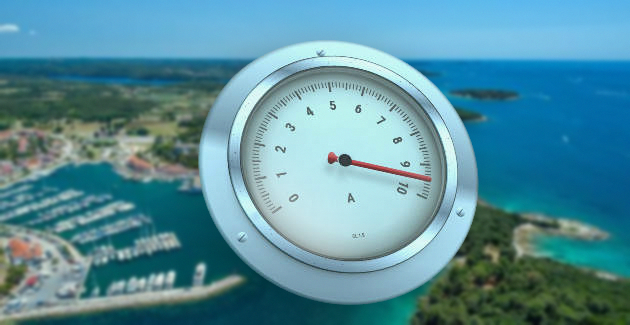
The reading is 9.5 A
